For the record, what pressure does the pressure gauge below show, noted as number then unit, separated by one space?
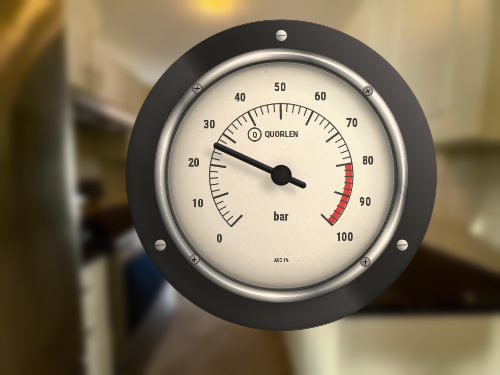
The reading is 26 bar
